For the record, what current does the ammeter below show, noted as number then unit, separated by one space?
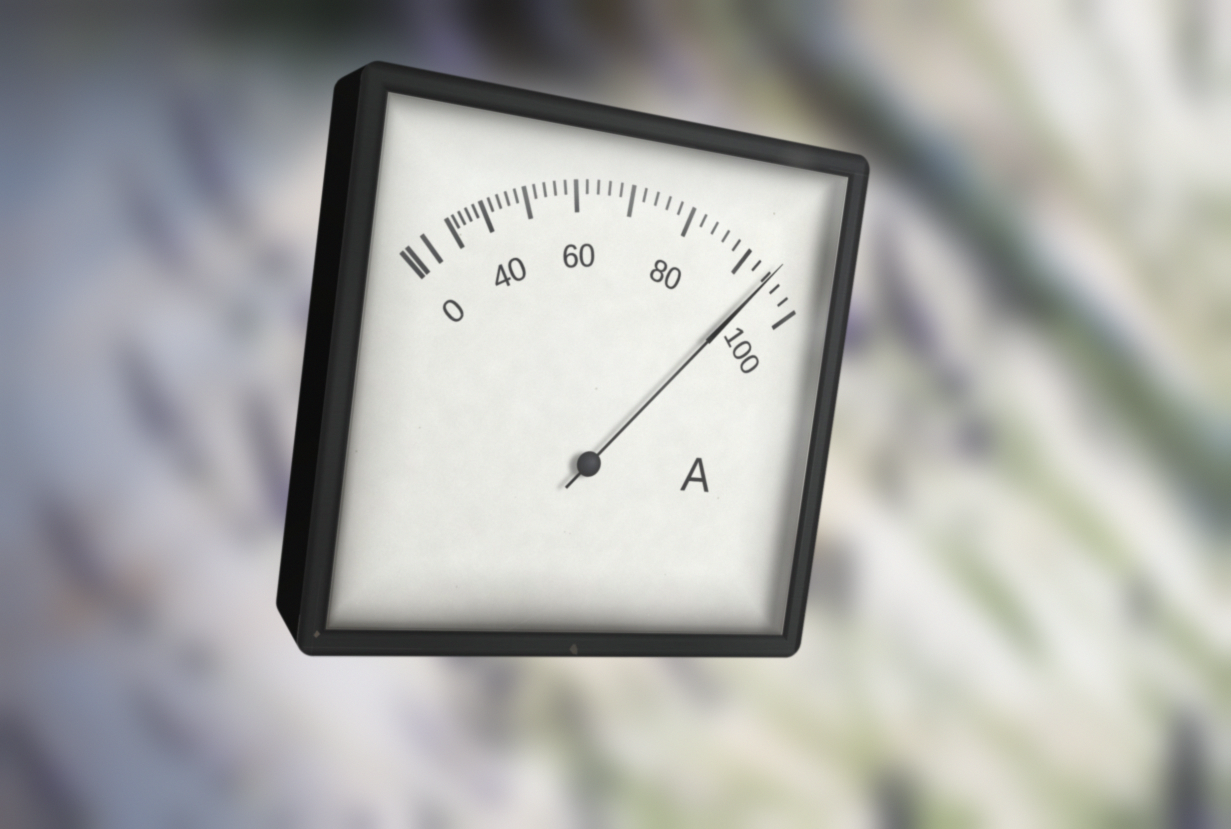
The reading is 94 A
